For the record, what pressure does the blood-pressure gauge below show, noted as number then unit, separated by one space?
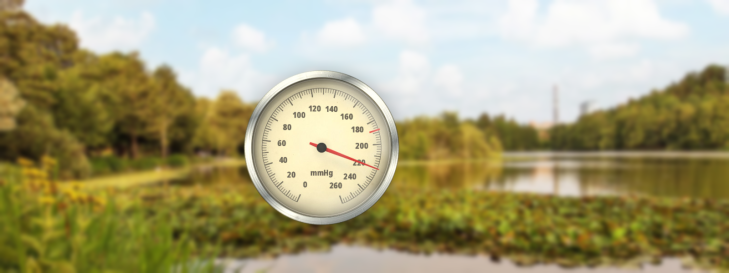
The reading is 220 mmHg
